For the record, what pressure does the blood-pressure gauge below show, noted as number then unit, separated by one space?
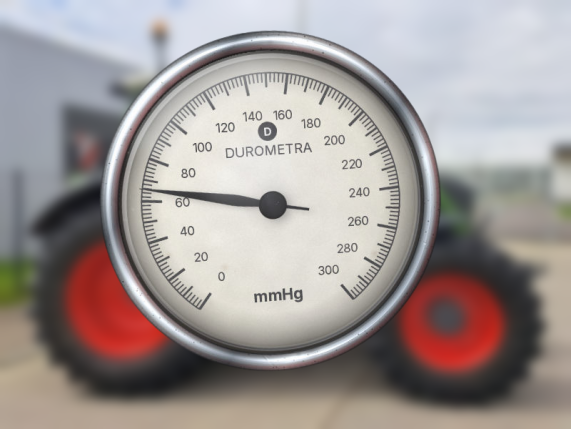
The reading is 66 mmHg
